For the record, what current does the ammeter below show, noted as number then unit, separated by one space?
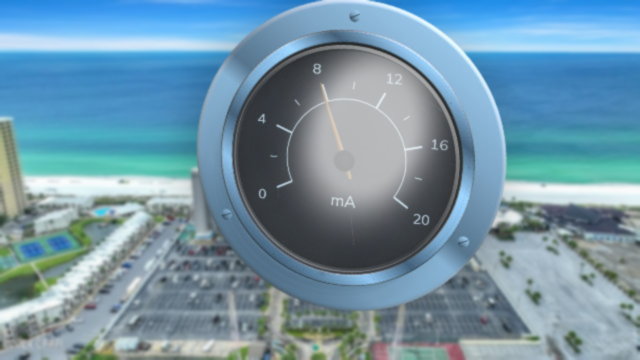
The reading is 8 mA
